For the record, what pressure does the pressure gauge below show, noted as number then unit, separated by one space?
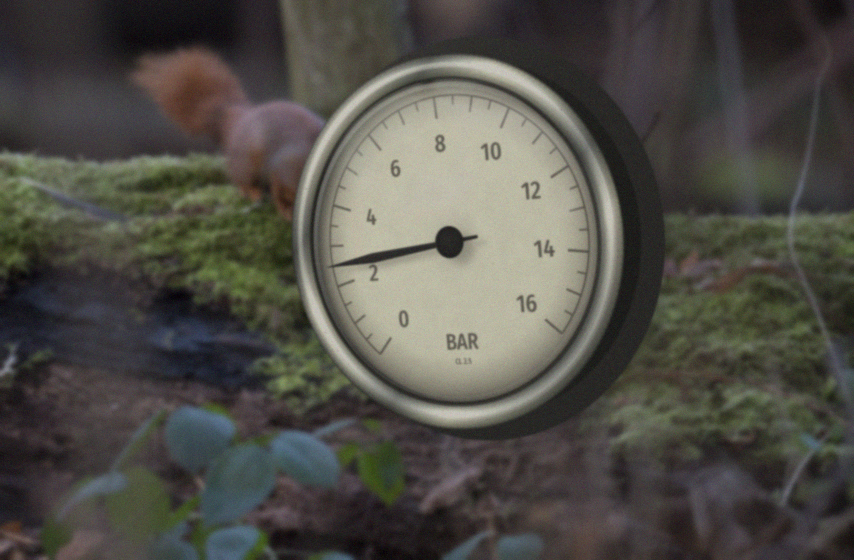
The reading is 2.5 bar
